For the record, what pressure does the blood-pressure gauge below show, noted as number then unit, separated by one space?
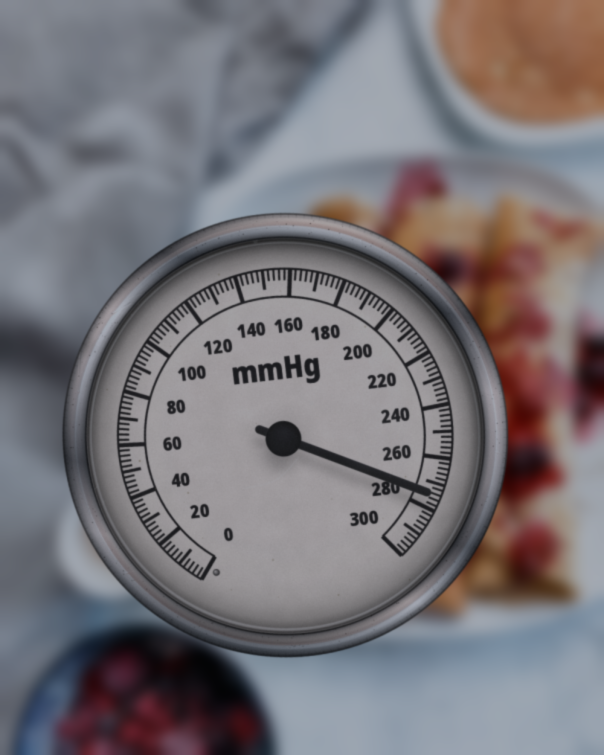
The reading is 274 mmHg
